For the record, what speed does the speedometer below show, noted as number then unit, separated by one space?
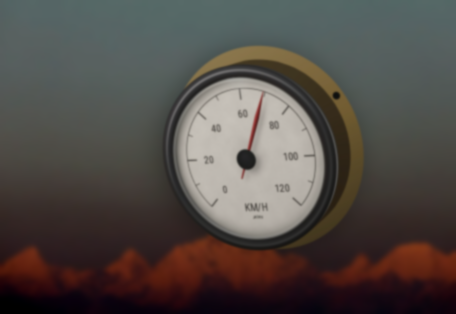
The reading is 70 km/h
